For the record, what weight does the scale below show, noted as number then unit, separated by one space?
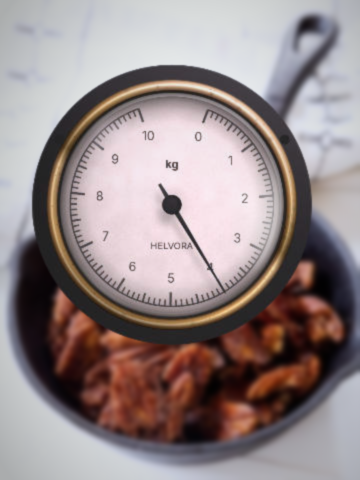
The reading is 4 kg
